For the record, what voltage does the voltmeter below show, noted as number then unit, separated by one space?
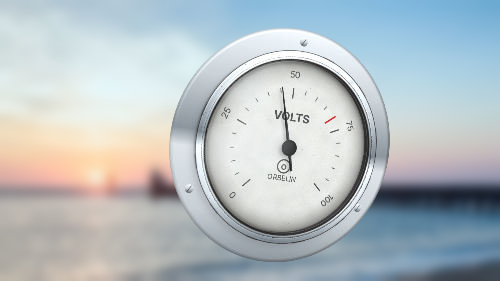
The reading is 45 V
